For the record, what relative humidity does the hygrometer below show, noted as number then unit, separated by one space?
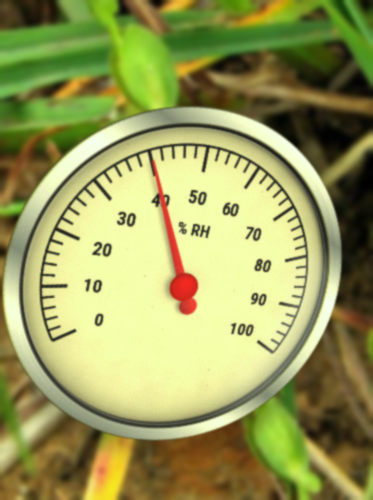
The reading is 40 %
